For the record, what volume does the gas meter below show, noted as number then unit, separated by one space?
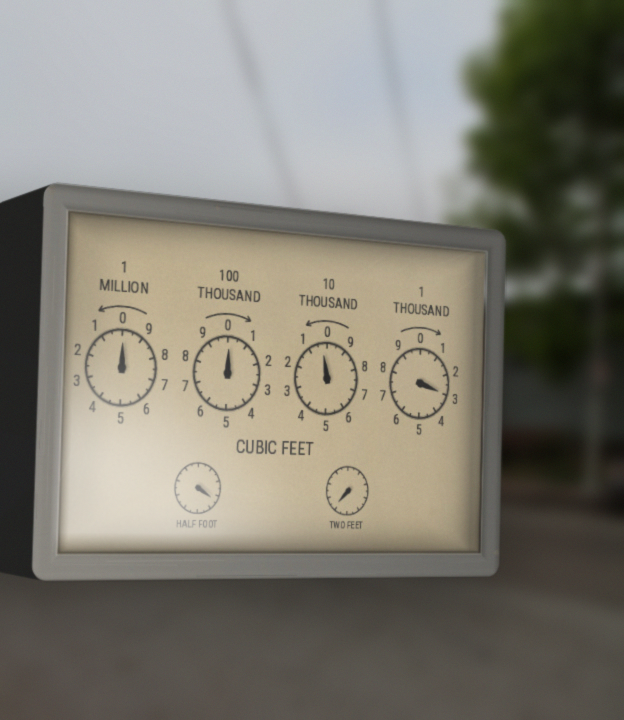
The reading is 300 ft³
